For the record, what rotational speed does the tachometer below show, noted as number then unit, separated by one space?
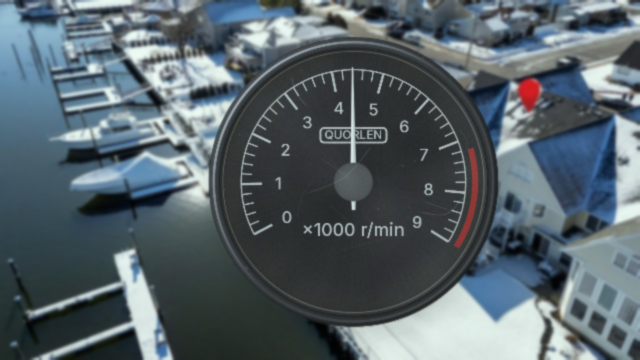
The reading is 4400 rpm
